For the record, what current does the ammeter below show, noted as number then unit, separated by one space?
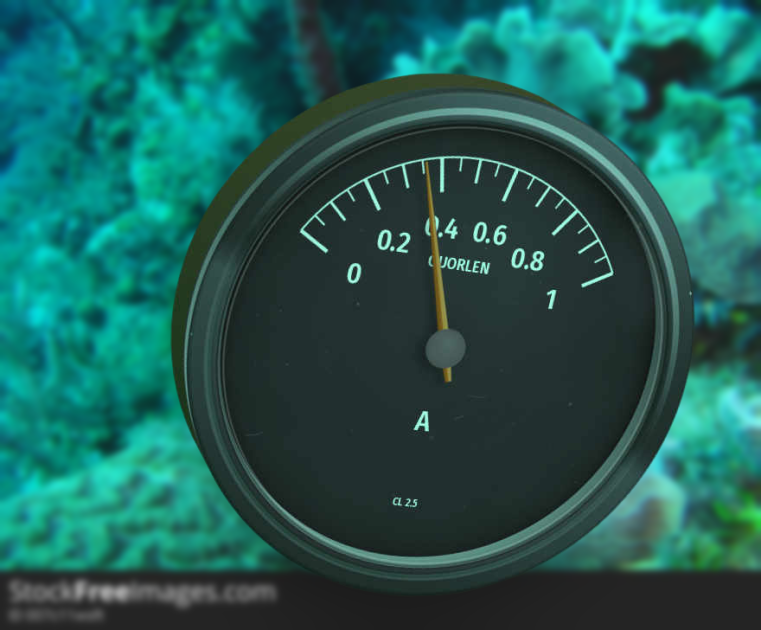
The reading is 0.35 A
